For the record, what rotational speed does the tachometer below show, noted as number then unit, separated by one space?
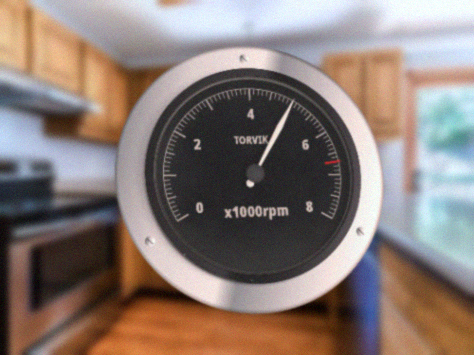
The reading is 5000 rpm
